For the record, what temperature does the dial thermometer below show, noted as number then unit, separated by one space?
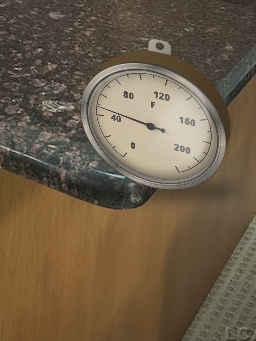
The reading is 50 °F
